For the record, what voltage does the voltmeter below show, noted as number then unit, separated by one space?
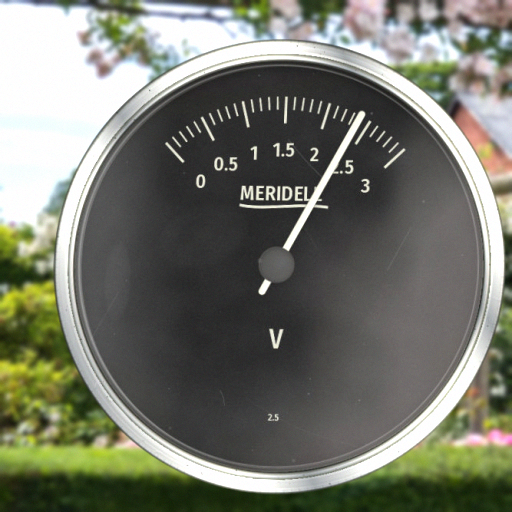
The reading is 2.4 V
